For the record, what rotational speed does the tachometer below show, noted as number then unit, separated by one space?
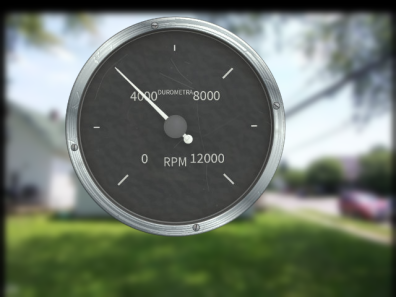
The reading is 4000 rpm
